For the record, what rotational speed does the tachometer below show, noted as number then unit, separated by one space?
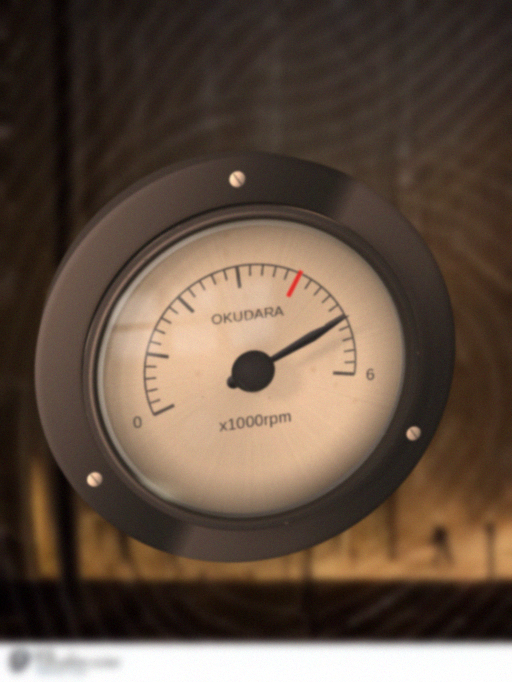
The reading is 5000 rpm
